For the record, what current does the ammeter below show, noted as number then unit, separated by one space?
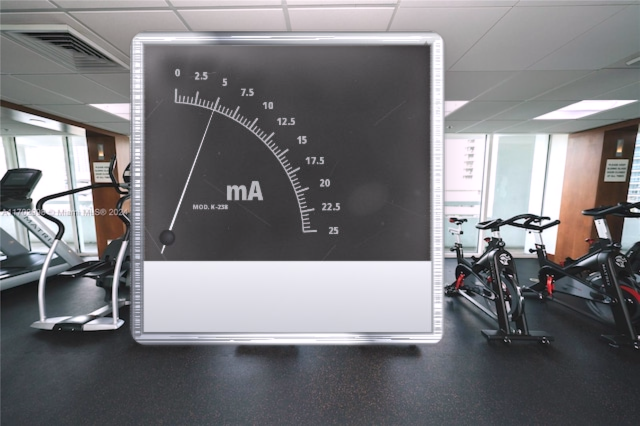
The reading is 5 mA
